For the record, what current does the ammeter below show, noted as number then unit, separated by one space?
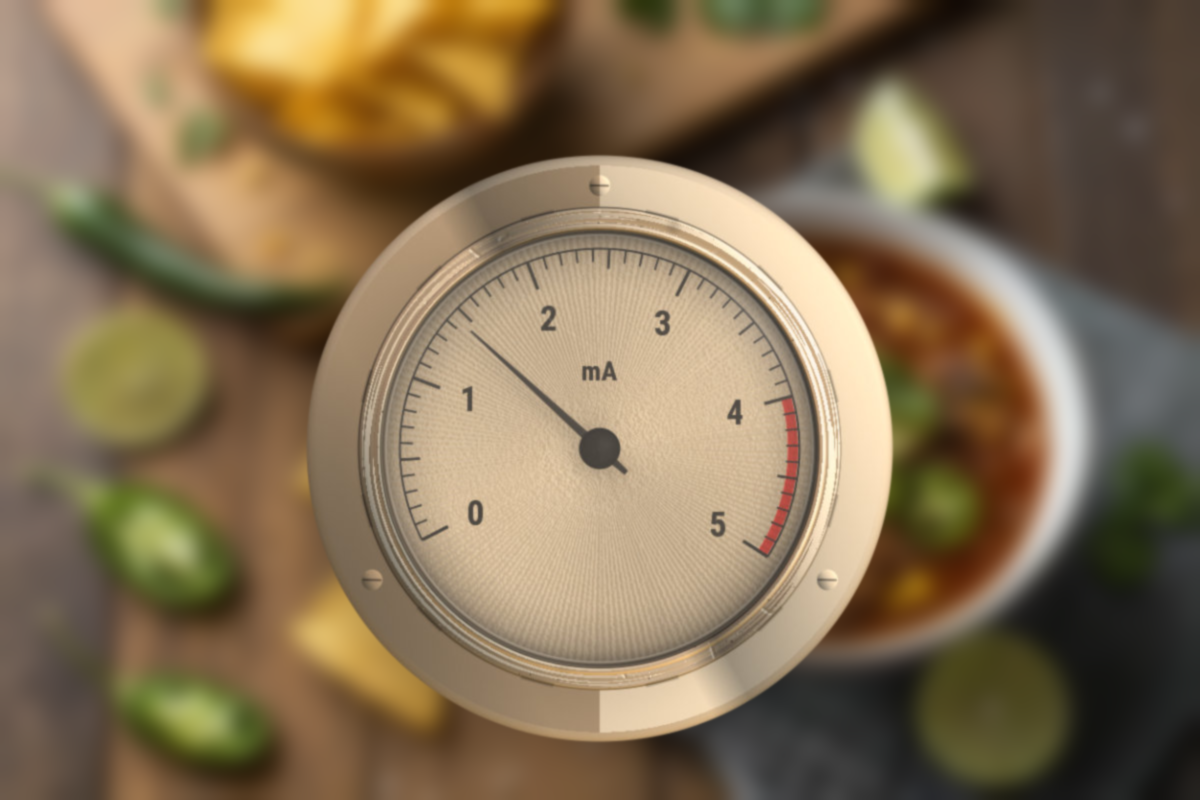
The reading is 1.45 mA
